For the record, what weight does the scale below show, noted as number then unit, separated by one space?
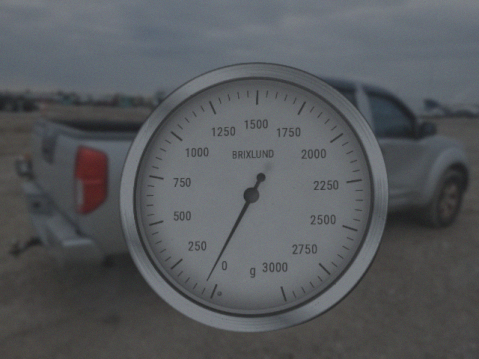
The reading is 50 g
